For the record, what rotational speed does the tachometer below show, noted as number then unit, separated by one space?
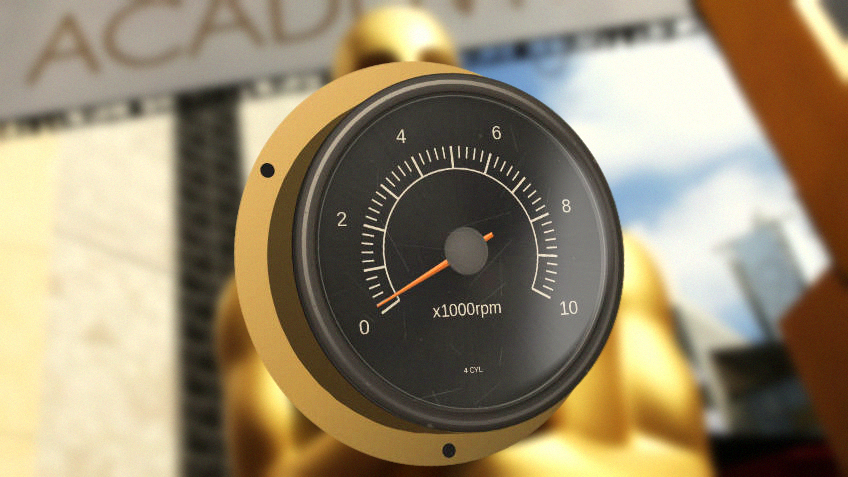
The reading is 200 rpm
